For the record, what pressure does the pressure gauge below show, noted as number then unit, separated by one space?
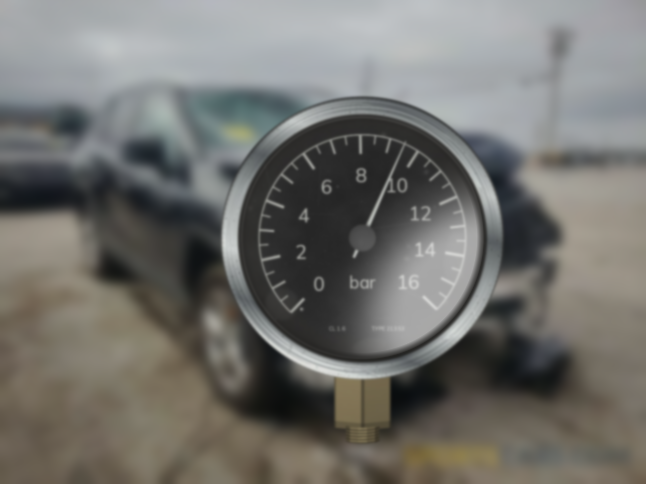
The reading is 9.5 bar
